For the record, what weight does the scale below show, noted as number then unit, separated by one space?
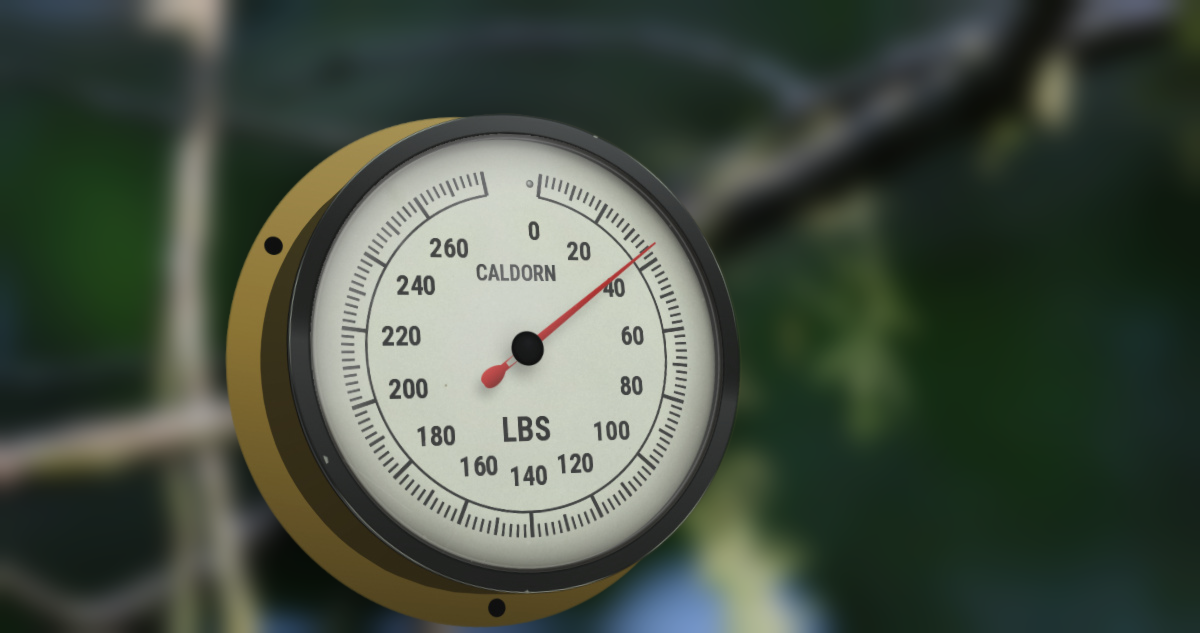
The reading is 36 lb
